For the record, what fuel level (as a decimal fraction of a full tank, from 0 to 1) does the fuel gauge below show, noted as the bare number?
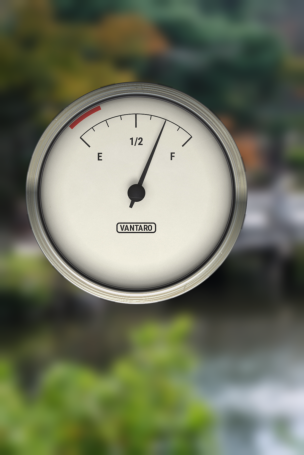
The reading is 0.75
